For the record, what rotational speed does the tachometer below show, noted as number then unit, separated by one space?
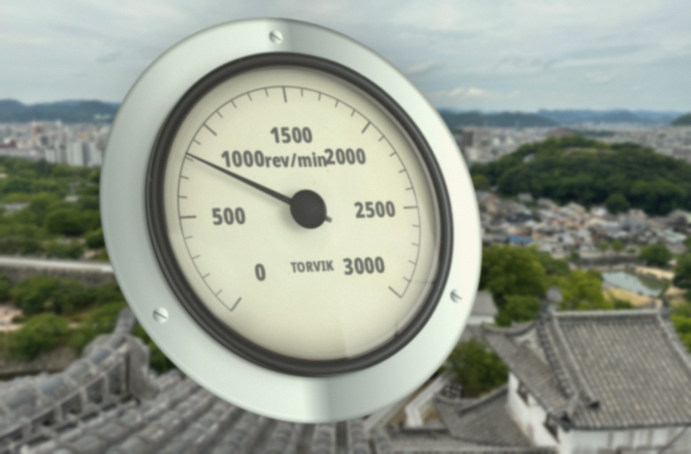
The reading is 800 rpm
